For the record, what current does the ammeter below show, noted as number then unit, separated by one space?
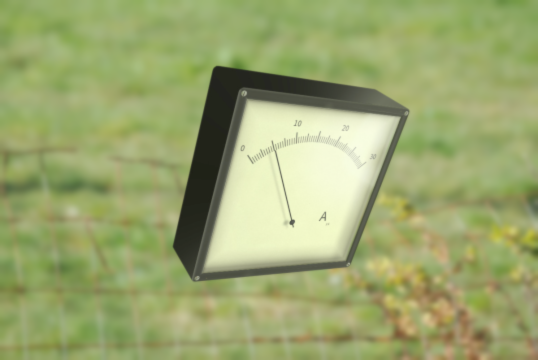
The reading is 5 A
